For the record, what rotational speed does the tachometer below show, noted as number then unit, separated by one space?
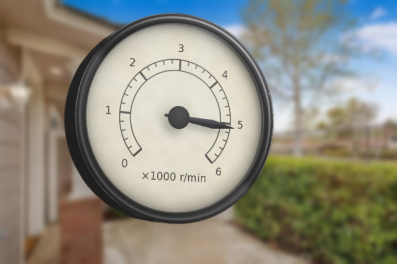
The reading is 5100 rpm
